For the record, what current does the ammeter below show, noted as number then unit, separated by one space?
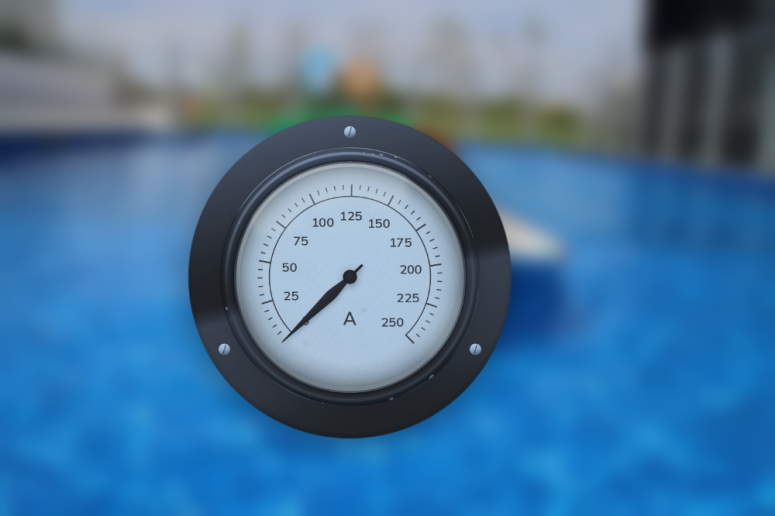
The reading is 0 A
